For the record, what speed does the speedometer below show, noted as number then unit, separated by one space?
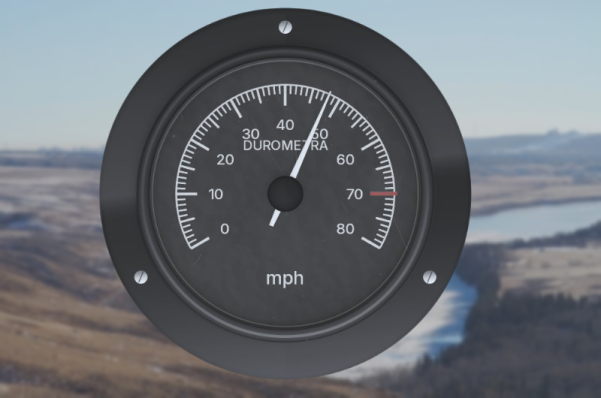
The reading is 48 mph
